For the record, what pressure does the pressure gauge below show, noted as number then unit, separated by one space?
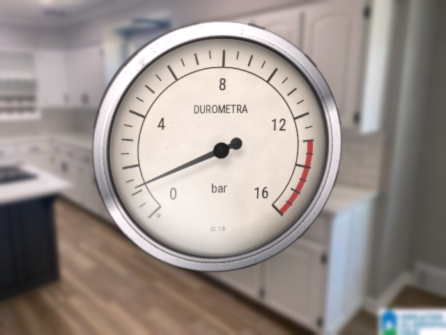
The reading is 1.25 bar
